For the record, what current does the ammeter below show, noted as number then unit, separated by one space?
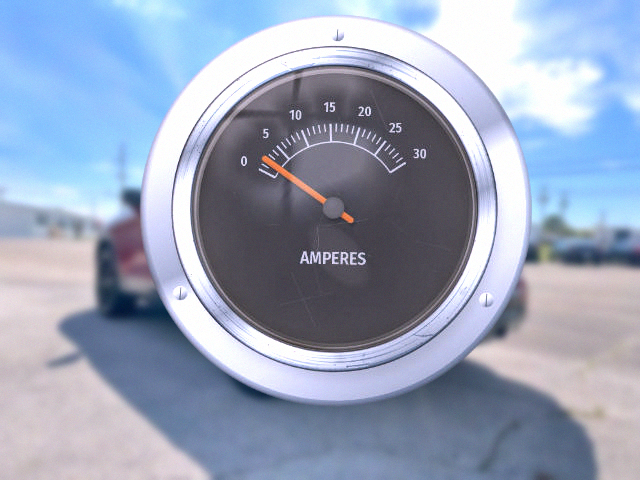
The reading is 2 A
